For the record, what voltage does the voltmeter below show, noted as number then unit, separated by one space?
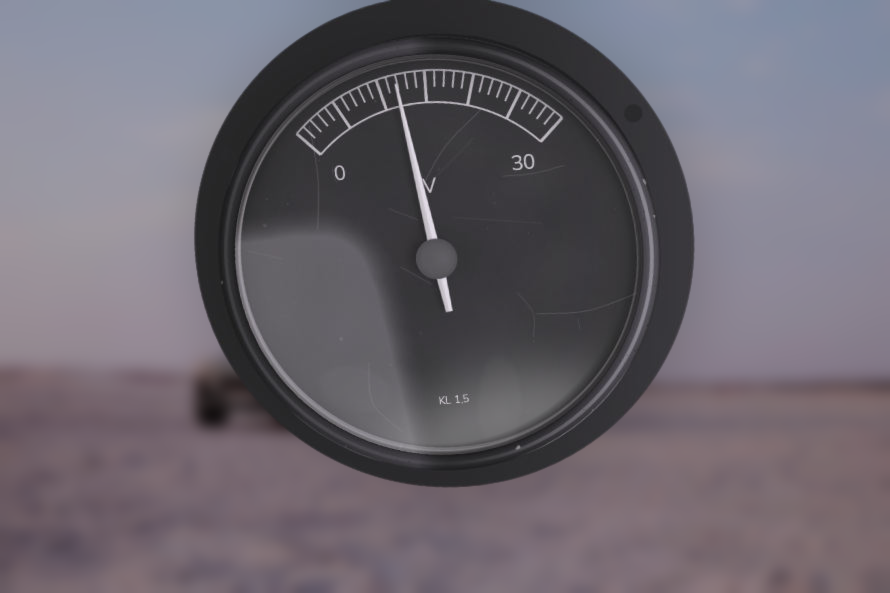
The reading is 12 V
